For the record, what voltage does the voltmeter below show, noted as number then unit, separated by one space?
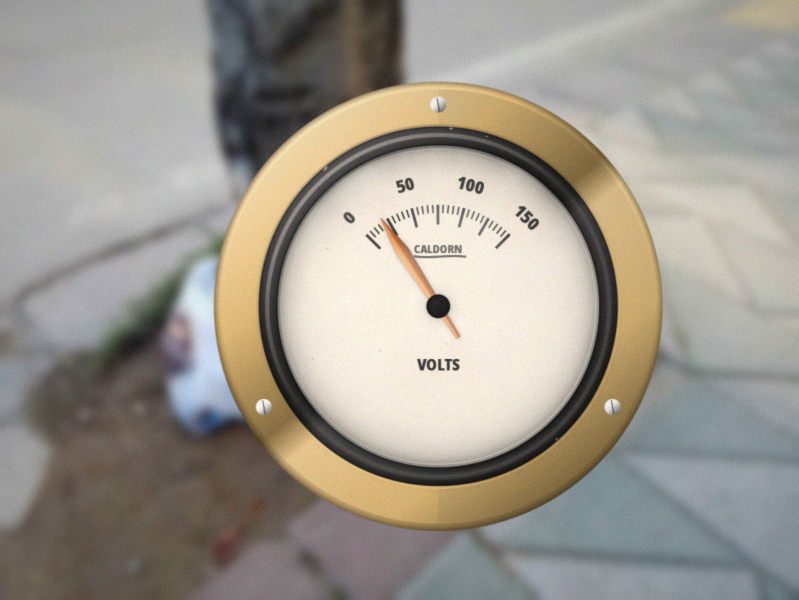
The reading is 20 V
